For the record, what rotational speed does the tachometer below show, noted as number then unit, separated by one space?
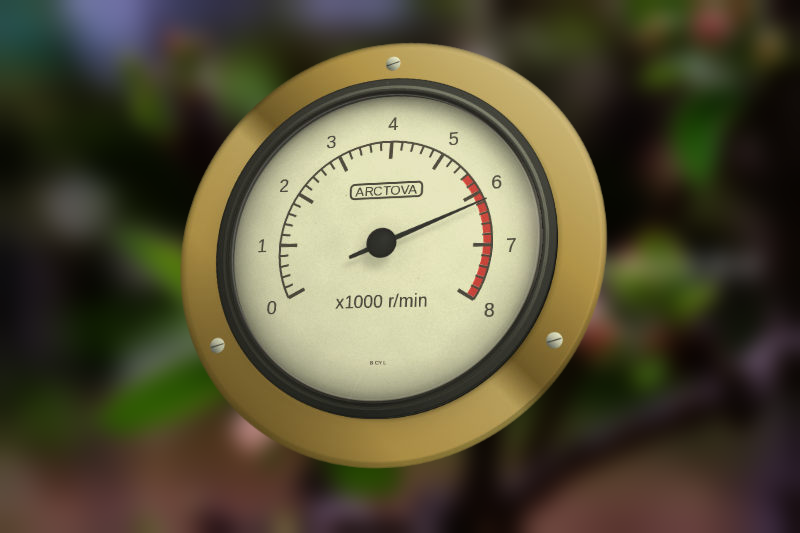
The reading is 6200 rpm
